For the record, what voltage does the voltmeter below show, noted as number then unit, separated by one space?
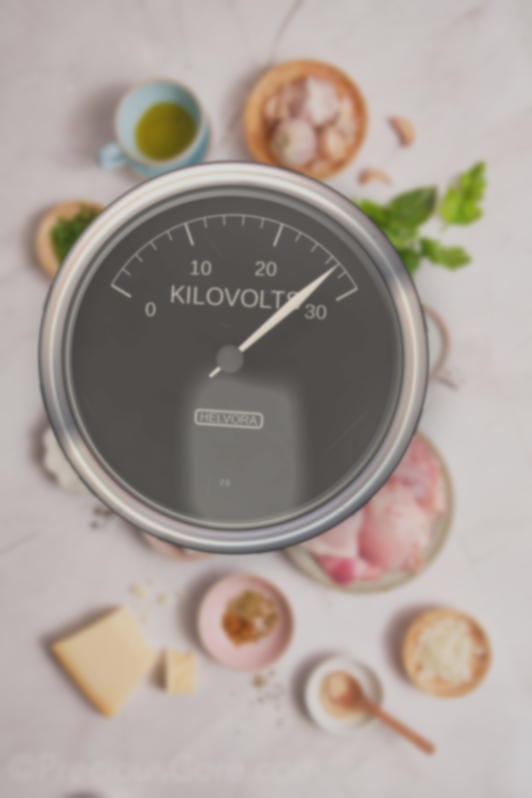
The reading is 27 kV
